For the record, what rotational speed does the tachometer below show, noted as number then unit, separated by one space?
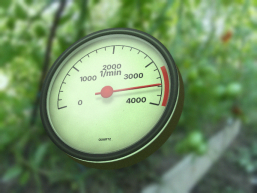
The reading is 3600 rpm
